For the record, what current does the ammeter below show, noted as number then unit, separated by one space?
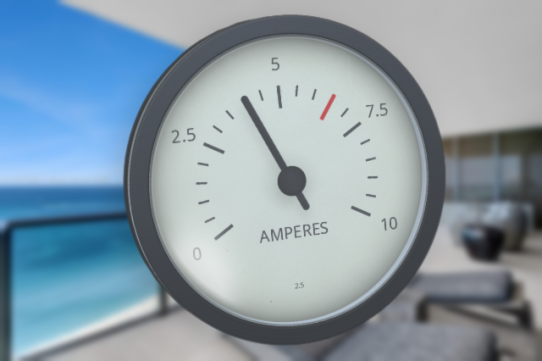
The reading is 4 A
